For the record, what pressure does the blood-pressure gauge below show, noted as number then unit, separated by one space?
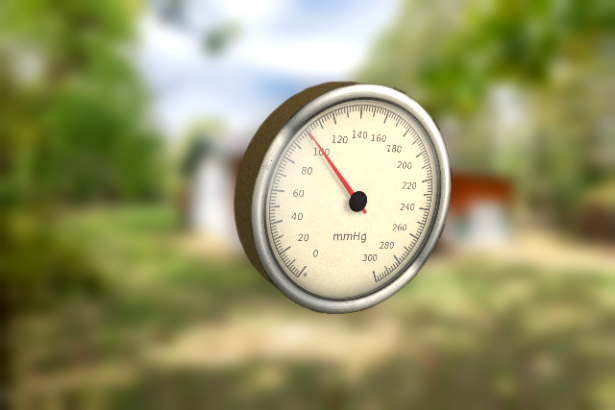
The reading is 100 mmHg
